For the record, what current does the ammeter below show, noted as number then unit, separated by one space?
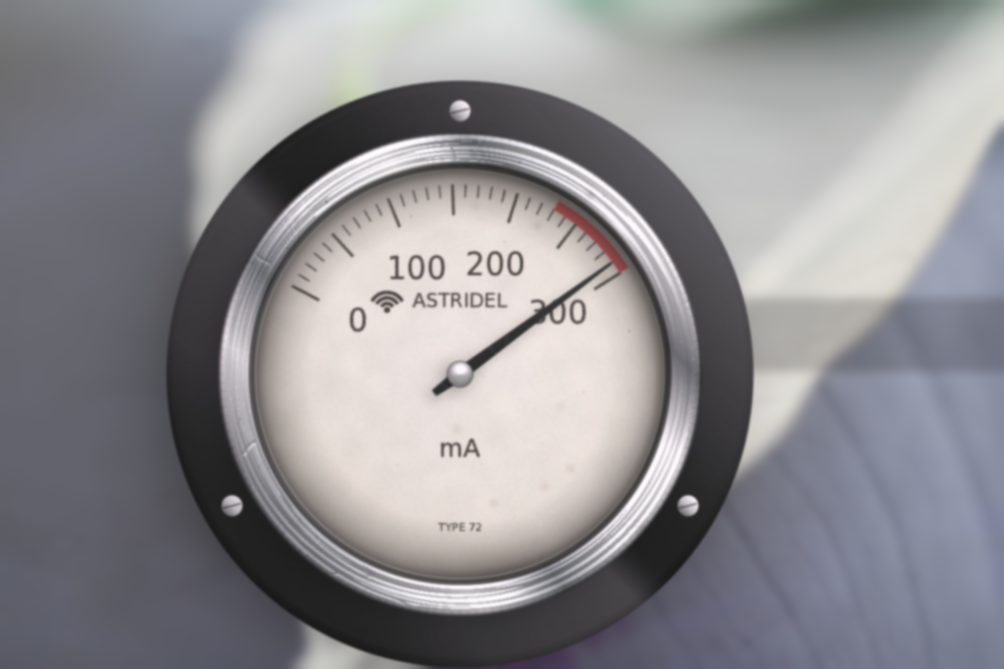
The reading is 290 mA
